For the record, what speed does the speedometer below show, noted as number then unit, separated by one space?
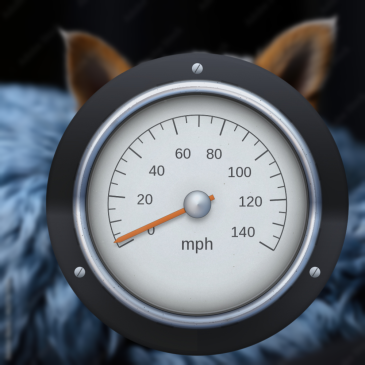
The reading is 2.5 mph
